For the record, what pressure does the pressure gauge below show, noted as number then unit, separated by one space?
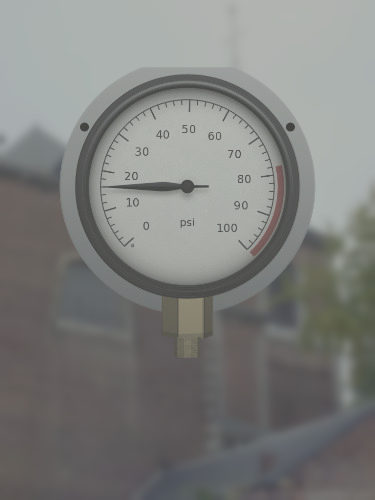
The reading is 16 psi
